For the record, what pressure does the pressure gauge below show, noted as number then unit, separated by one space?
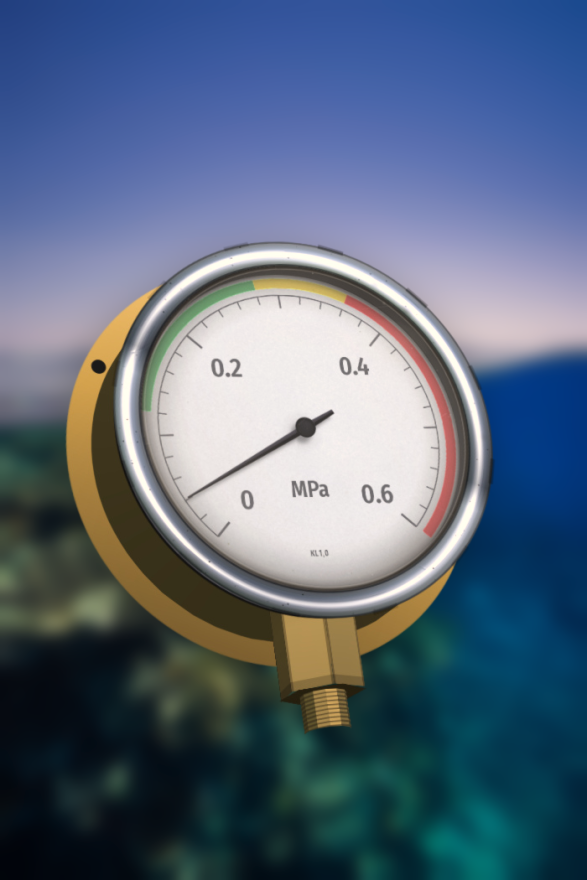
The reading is 0.04 MPa
